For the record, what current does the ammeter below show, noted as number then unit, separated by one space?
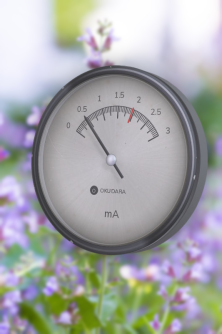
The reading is 0.5 mA
